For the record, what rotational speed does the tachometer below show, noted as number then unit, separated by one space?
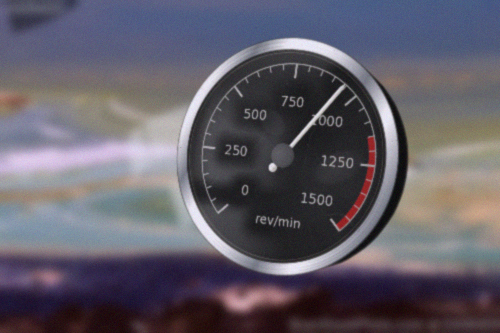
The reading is 950 rpm
